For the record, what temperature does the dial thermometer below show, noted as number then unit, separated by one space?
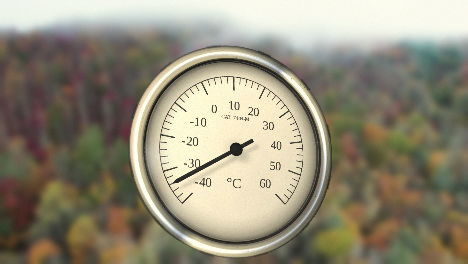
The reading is -34 °C
